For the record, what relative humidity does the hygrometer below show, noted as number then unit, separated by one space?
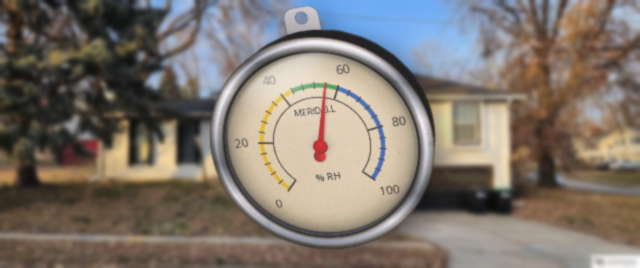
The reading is 56 %
